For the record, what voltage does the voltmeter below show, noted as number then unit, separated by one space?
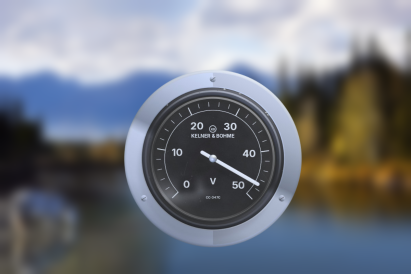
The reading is 47 V
